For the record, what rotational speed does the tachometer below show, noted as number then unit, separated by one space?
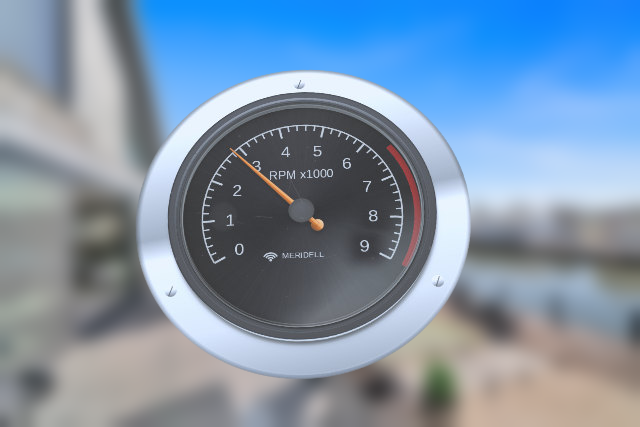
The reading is 2800 rpm
